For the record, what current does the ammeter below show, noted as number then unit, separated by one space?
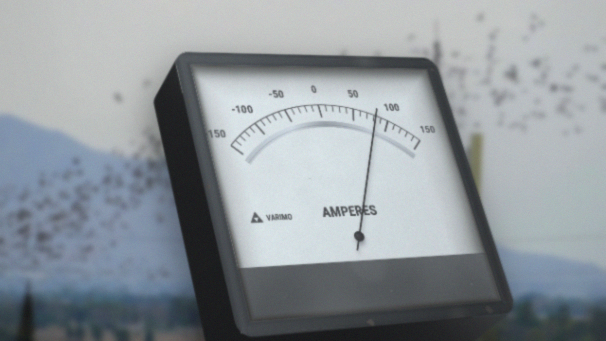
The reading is 80 A
